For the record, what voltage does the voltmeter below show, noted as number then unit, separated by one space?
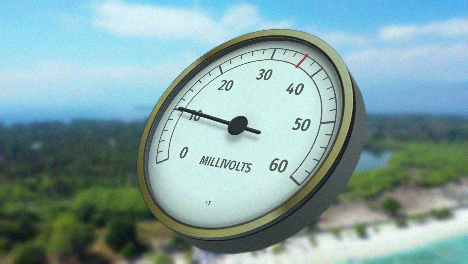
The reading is 10 mV
